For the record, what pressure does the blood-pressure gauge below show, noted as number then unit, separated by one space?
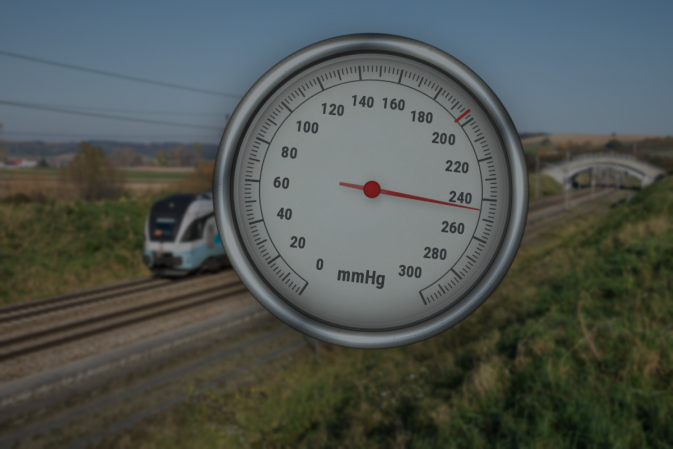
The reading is 246 mmHg
